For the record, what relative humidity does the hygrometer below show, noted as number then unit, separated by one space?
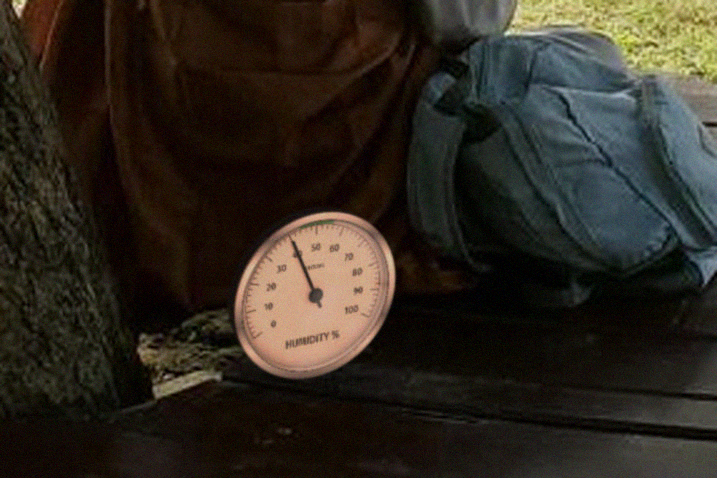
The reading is 40 %
